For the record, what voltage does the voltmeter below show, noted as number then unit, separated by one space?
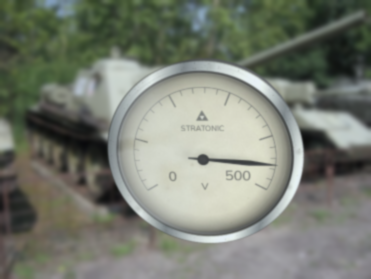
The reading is 450 V
